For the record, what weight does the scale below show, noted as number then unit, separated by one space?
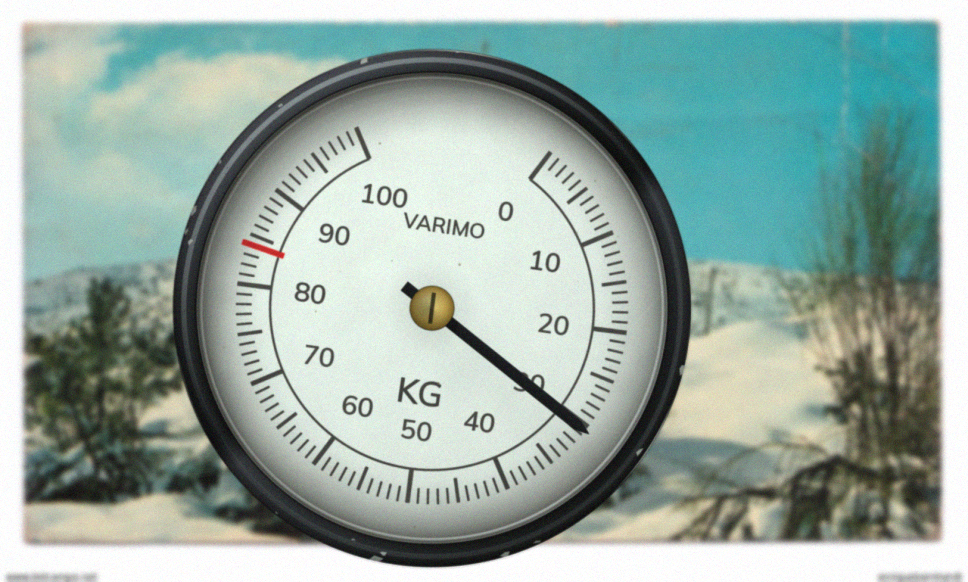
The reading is 30.5 kg
